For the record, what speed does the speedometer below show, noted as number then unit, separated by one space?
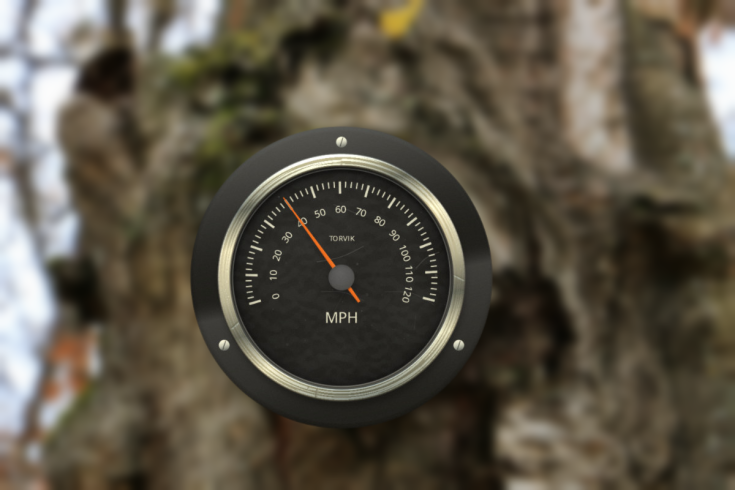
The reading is 40 mph
